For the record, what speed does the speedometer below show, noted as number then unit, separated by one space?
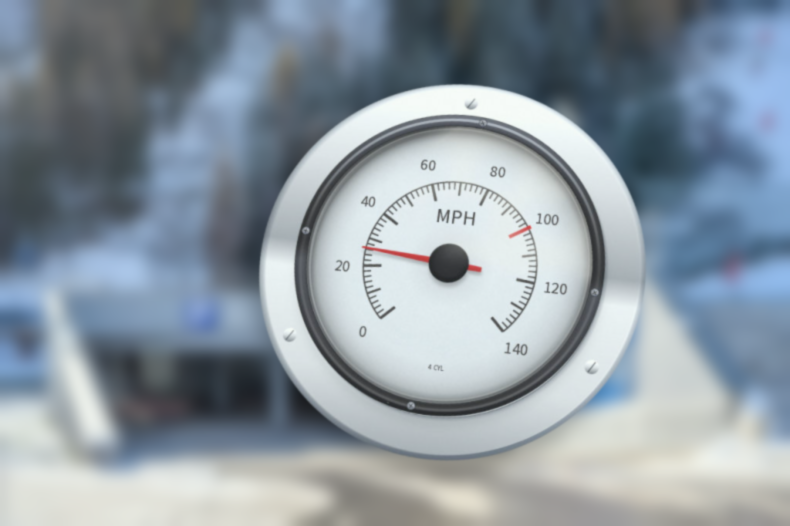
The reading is 26 mph
